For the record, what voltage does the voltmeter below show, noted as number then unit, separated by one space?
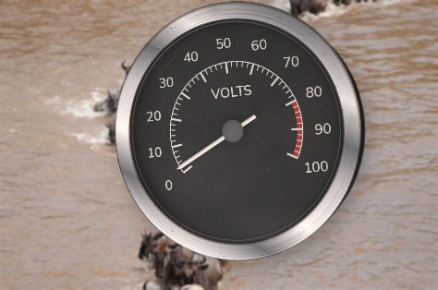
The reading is 2 V
